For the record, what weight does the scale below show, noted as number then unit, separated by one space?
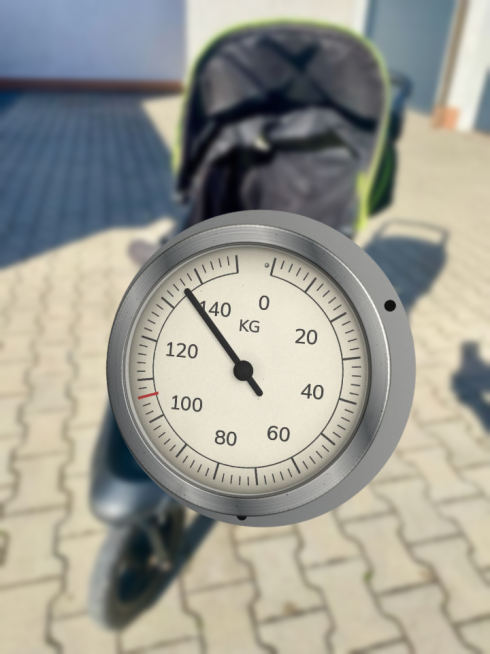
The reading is 136 kg
